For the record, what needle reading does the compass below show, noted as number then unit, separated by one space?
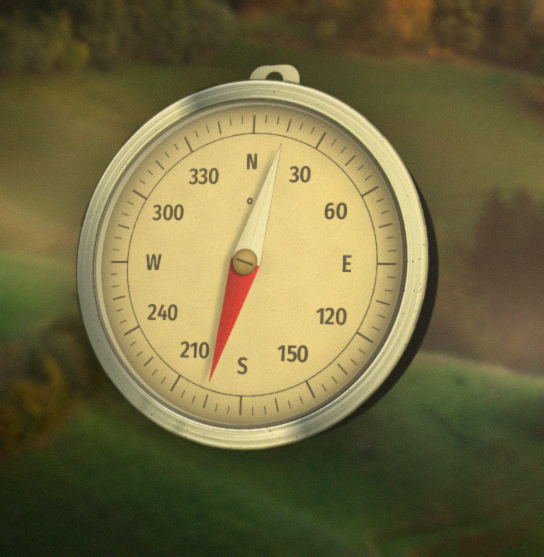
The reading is 195 °
